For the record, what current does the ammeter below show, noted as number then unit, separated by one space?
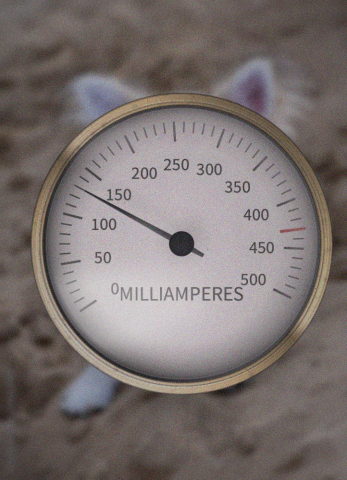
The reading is 130 mA
